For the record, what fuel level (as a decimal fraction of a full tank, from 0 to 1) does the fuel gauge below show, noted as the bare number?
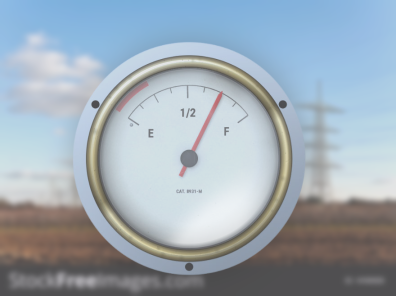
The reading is 0.75
